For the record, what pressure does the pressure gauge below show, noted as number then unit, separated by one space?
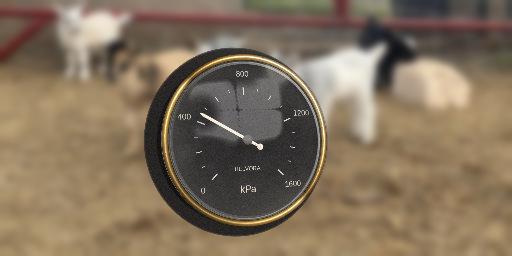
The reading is 450 kPa
